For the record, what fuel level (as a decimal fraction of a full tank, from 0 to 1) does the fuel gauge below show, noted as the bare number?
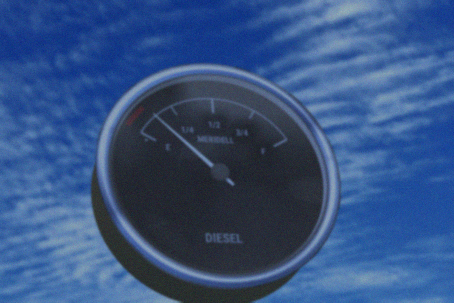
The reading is 0.125
